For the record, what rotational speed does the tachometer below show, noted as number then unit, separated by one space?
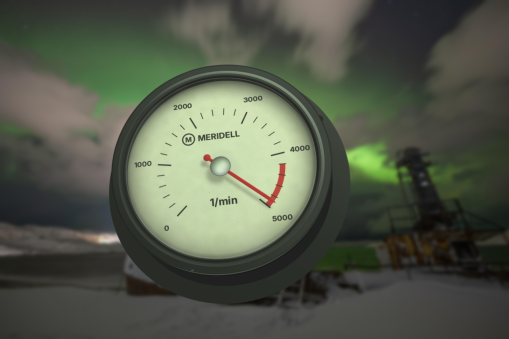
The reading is 4900 rpm
